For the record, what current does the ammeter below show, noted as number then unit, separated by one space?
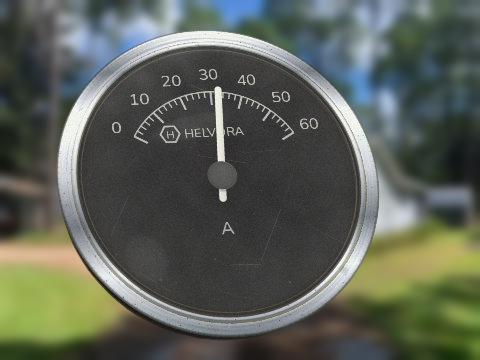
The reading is 32 A
